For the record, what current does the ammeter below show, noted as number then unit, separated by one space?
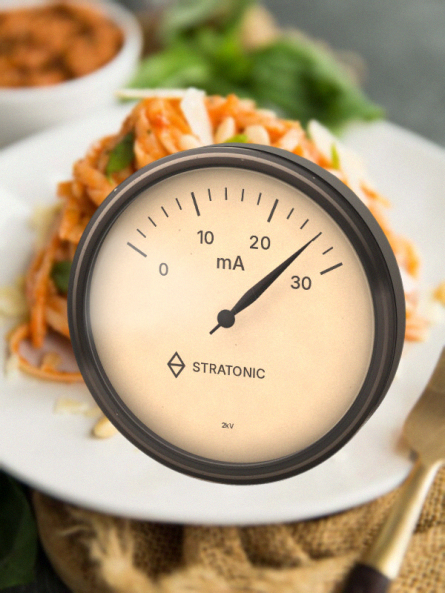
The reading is 26 mA
